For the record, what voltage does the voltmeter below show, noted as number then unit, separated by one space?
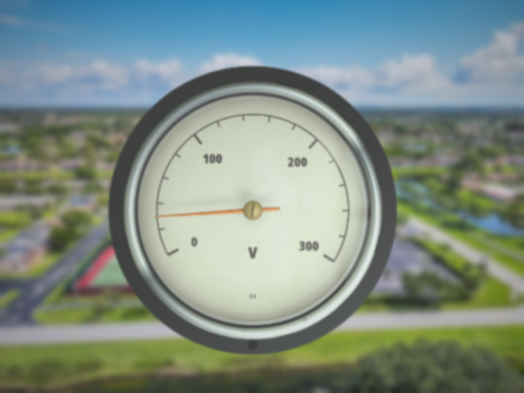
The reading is 30 V
